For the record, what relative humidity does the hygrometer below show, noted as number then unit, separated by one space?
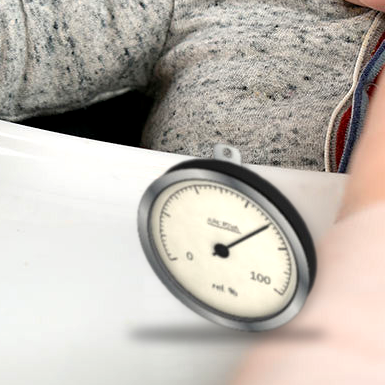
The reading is 70 %
